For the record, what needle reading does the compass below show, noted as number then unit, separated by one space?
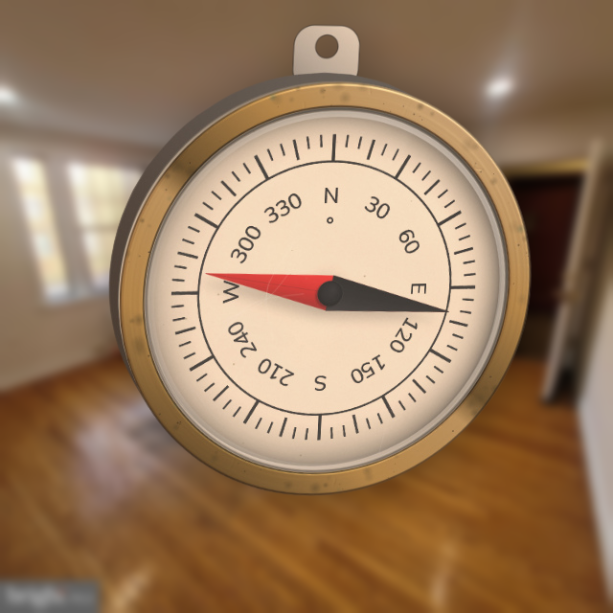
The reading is 280 °
